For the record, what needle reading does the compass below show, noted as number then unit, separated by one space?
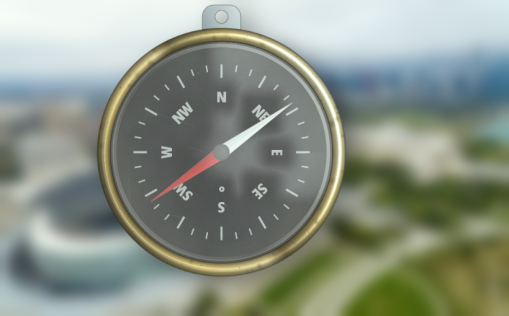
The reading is 235 °
